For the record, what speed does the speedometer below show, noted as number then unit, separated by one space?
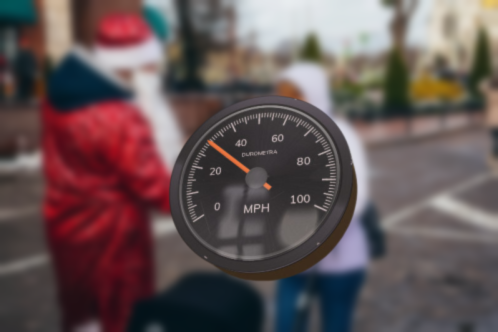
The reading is 30 mph
